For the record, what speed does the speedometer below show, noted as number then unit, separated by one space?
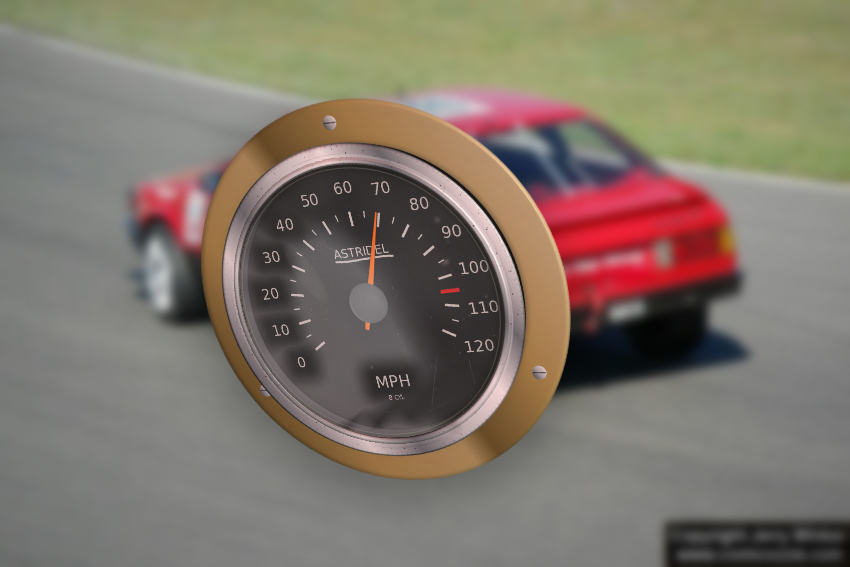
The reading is 70 mph
